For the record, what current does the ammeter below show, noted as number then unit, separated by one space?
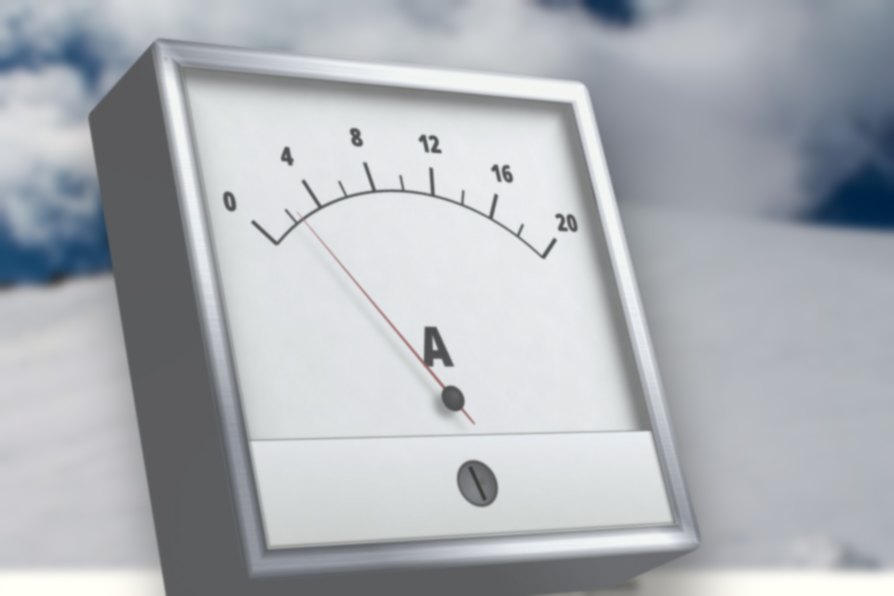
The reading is 2 A
